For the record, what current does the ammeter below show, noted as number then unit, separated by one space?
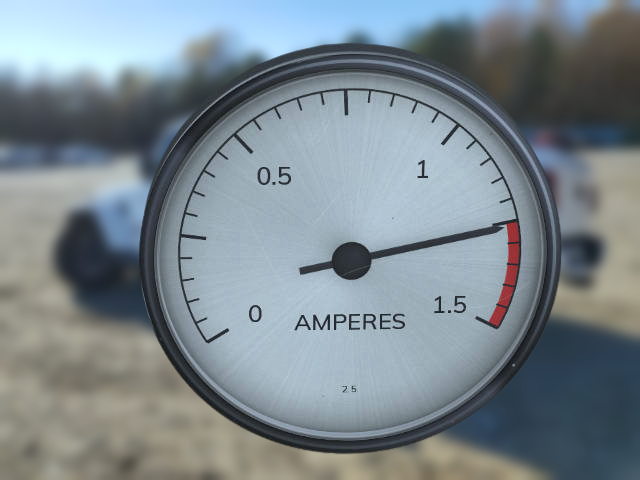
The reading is 1.25 A
